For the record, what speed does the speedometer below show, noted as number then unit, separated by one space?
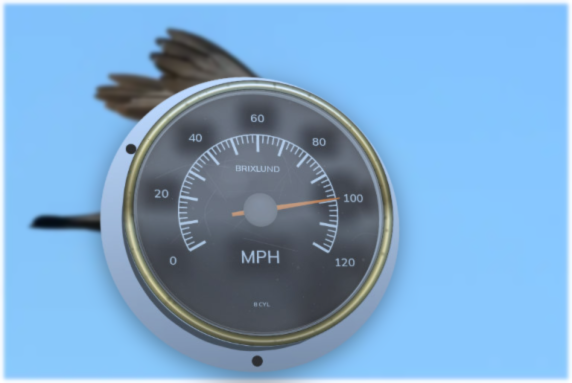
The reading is 100 mph
